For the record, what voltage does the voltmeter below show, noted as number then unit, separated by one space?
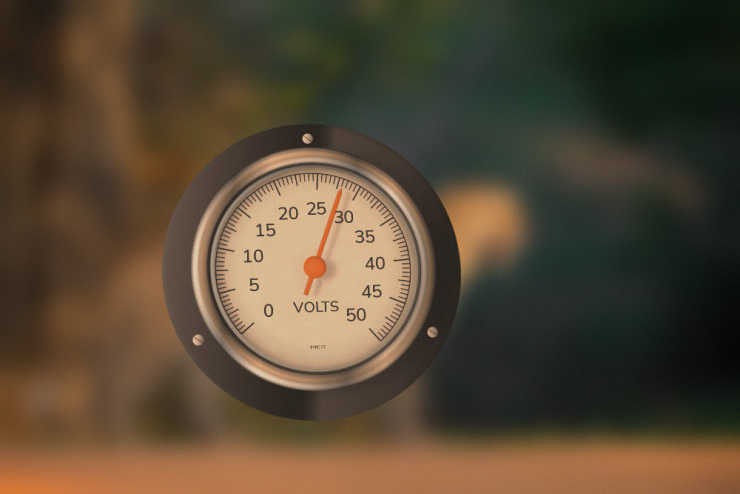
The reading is 28 V
